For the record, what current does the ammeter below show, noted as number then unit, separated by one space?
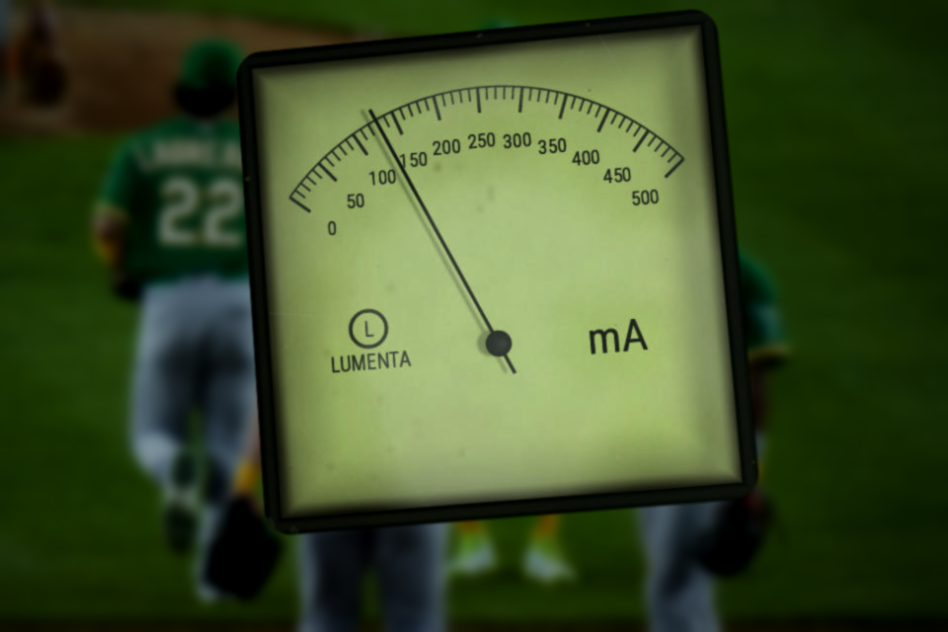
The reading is 130 mA
